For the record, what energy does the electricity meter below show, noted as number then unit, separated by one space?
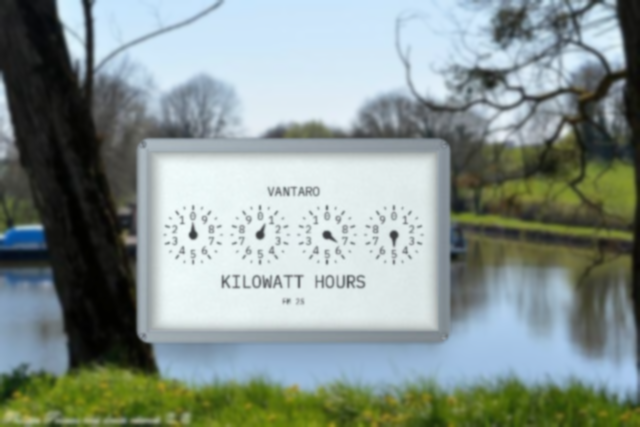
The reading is 65 kWh
